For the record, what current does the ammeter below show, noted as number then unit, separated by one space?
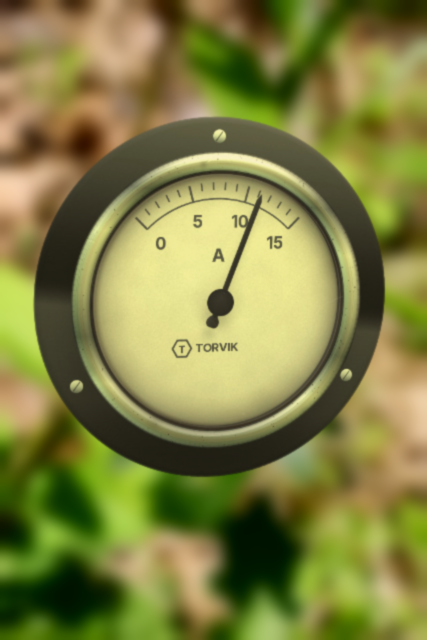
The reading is 11 A
